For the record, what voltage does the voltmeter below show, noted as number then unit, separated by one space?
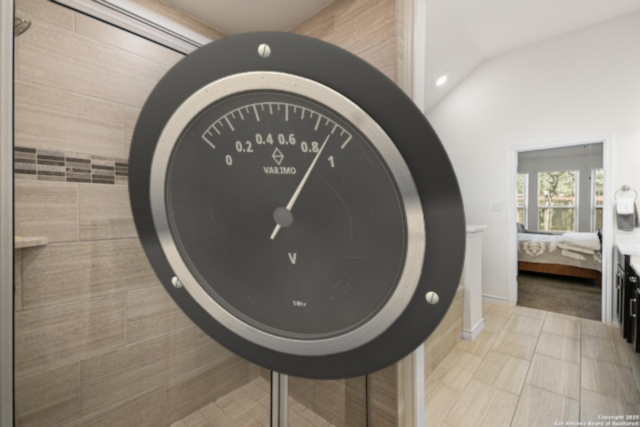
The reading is 0.9 V
